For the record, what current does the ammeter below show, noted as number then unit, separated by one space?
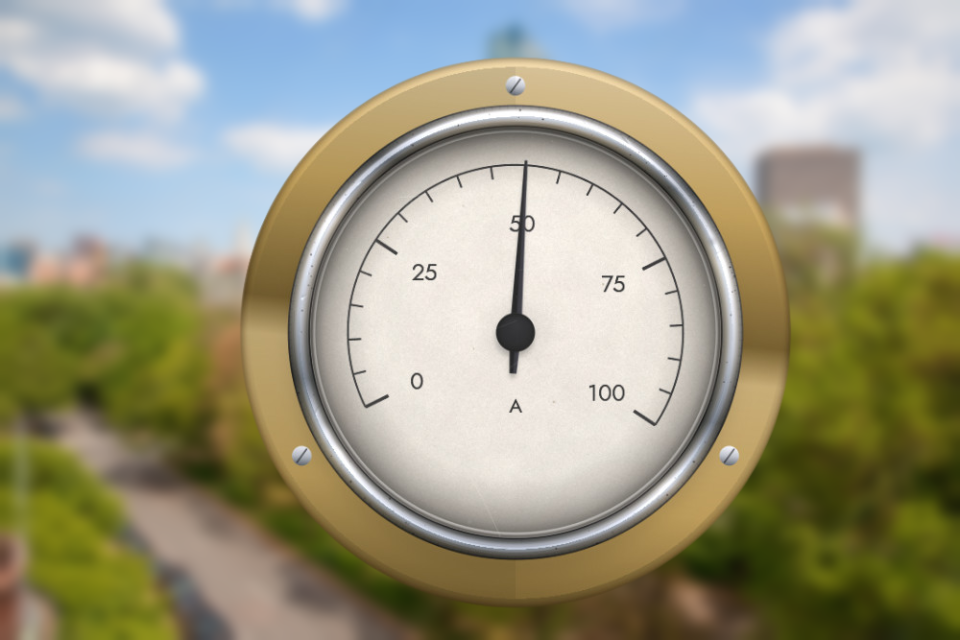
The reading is 50 A
